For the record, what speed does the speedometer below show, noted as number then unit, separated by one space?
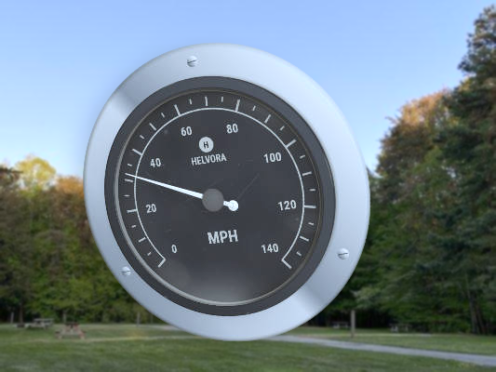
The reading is 32.5 mph
